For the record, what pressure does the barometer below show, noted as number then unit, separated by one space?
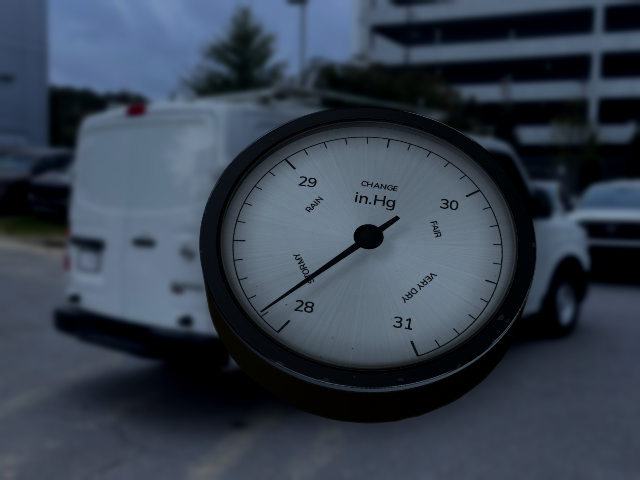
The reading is 28.1 inHg
